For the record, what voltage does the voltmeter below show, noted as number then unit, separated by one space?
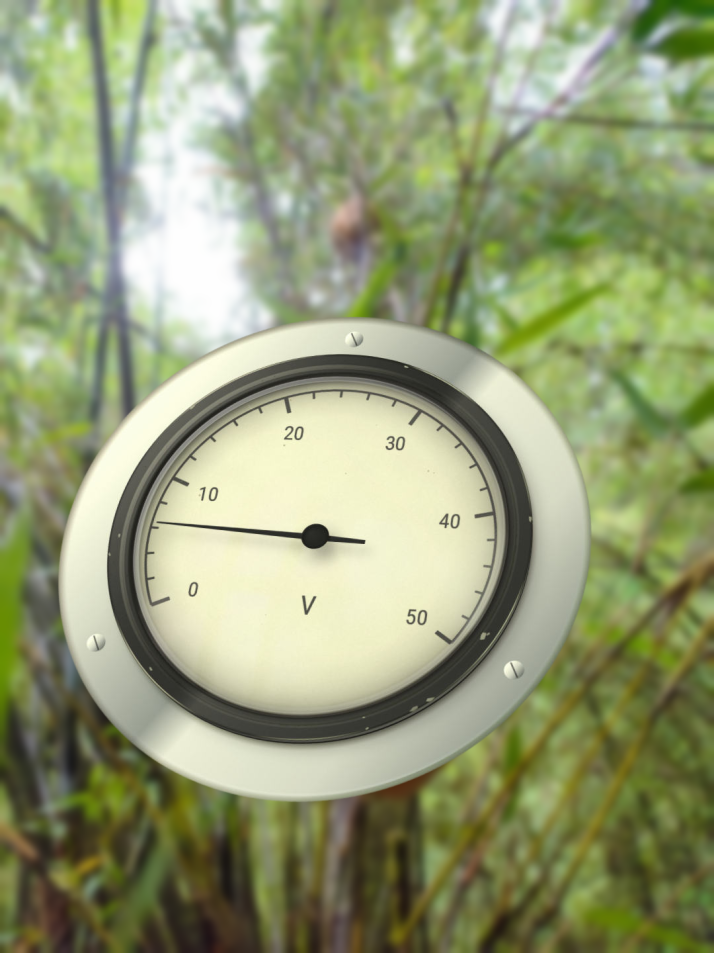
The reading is 6 V
